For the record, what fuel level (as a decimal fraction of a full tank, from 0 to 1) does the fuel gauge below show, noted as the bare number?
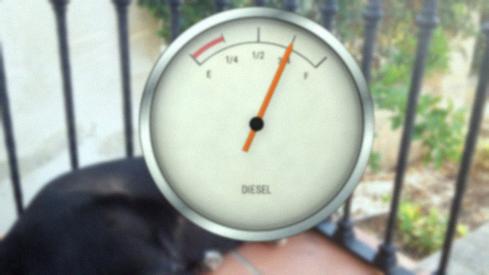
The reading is 0.75
